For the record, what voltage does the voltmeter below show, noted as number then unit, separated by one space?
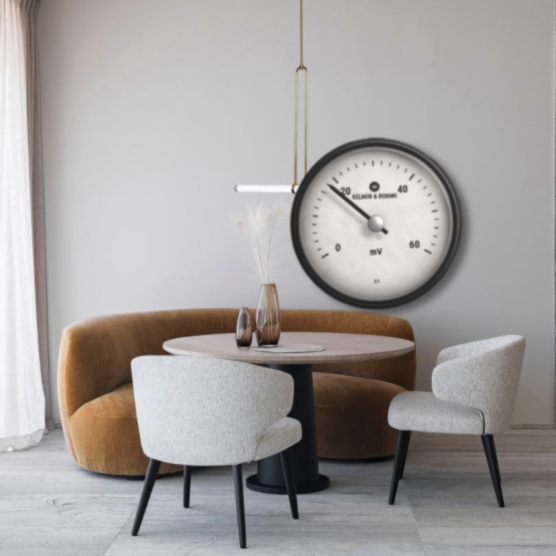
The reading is 18 mV
